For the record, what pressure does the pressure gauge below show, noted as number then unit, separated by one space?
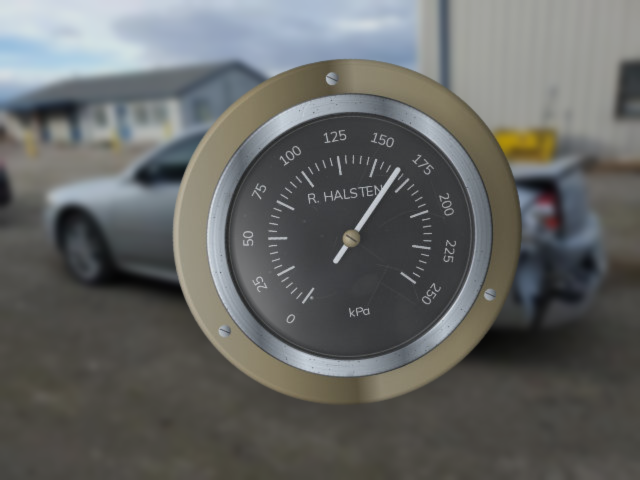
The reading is 165 kPa
